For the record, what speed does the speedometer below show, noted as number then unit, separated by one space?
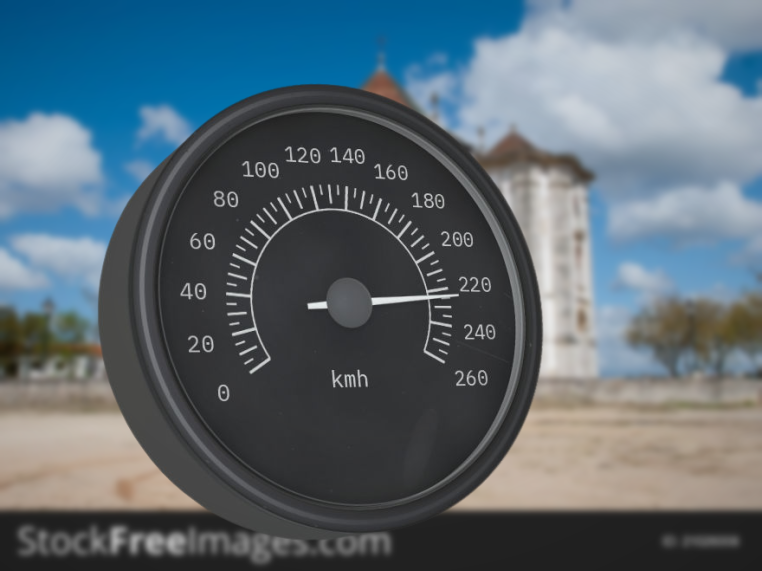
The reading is 225 km/h
